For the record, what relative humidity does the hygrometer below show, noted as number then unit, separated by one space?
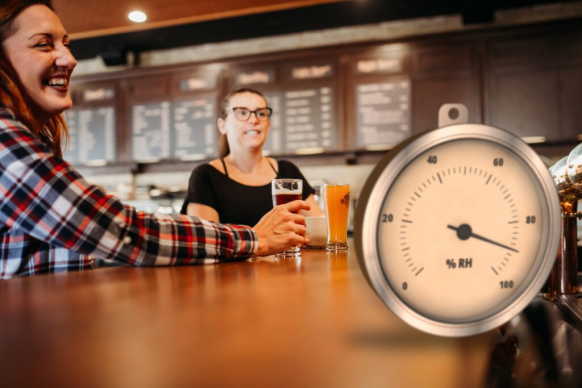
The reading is 90 %
